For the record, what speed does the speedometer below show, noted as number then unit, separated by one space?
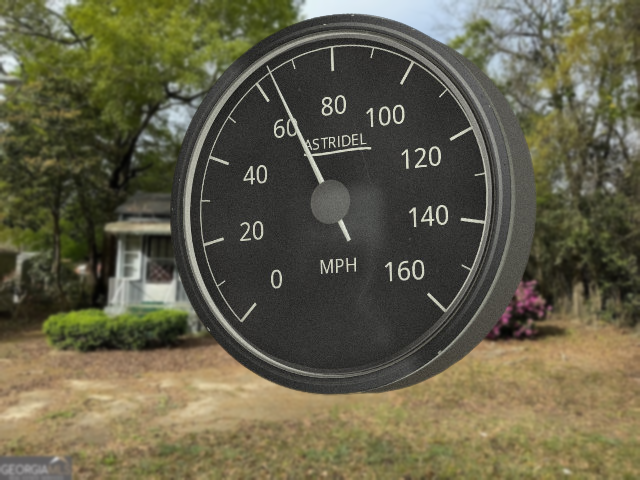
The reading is 65 mph
